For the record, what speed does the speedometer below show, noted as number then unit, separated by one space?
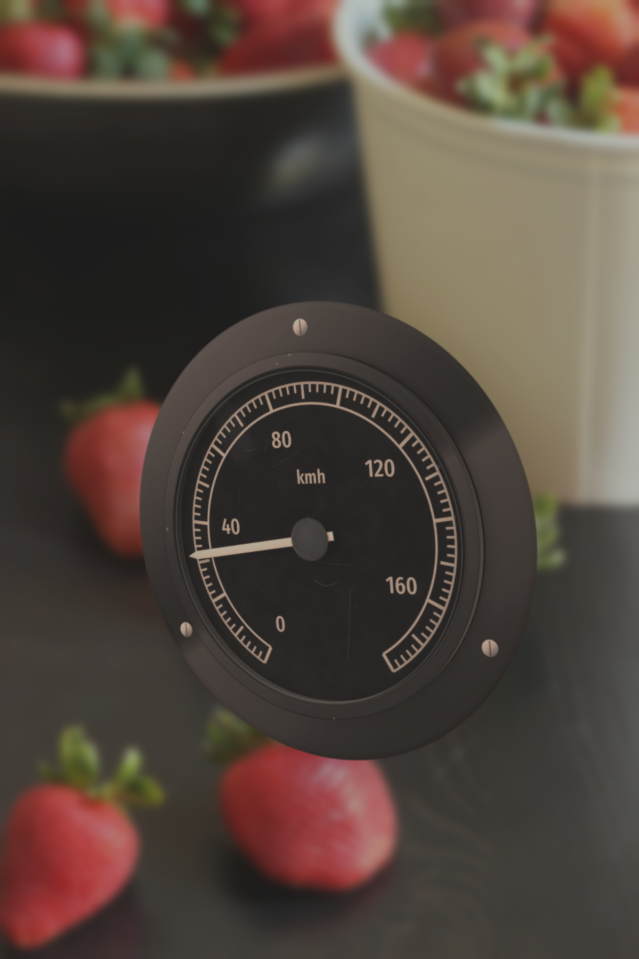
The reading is 32 km/h
